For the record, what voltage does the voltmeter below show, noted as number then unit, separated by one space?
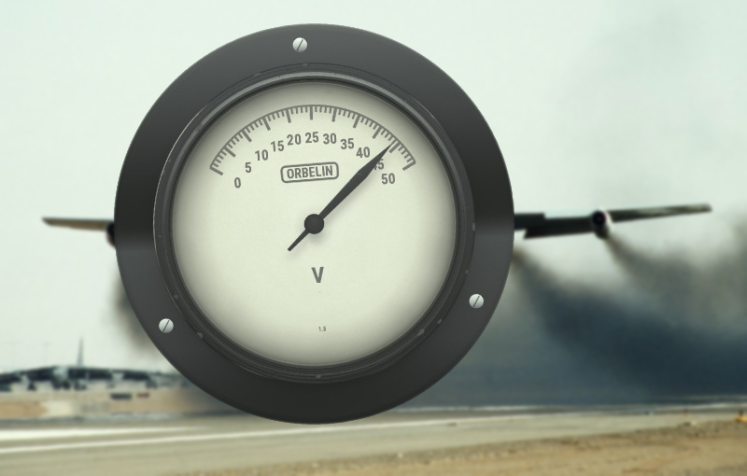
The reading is 44 V
